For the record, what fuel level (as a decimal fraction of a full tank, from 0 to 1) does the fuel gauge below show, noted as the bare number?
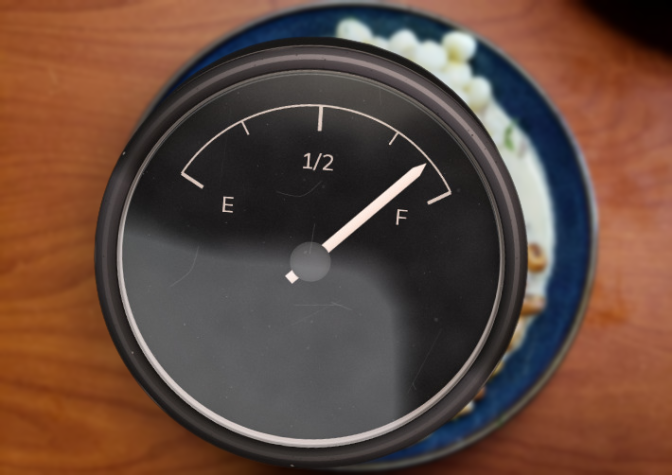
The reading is 0.875
